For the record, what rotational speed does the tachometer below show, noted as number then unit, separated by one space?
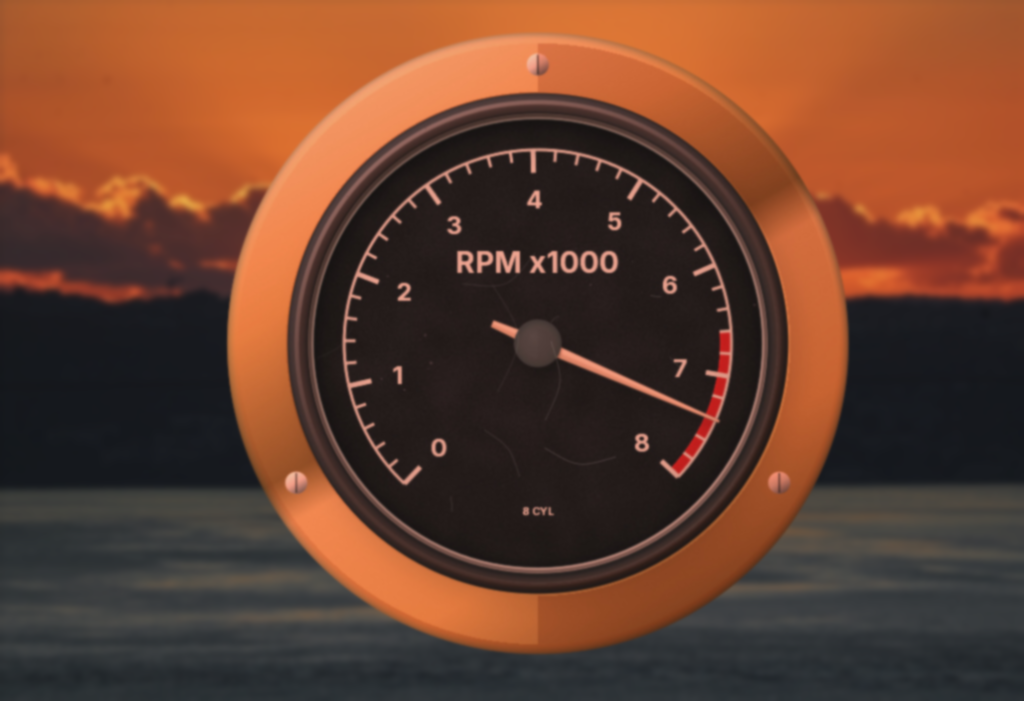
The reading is 7400 rpm
